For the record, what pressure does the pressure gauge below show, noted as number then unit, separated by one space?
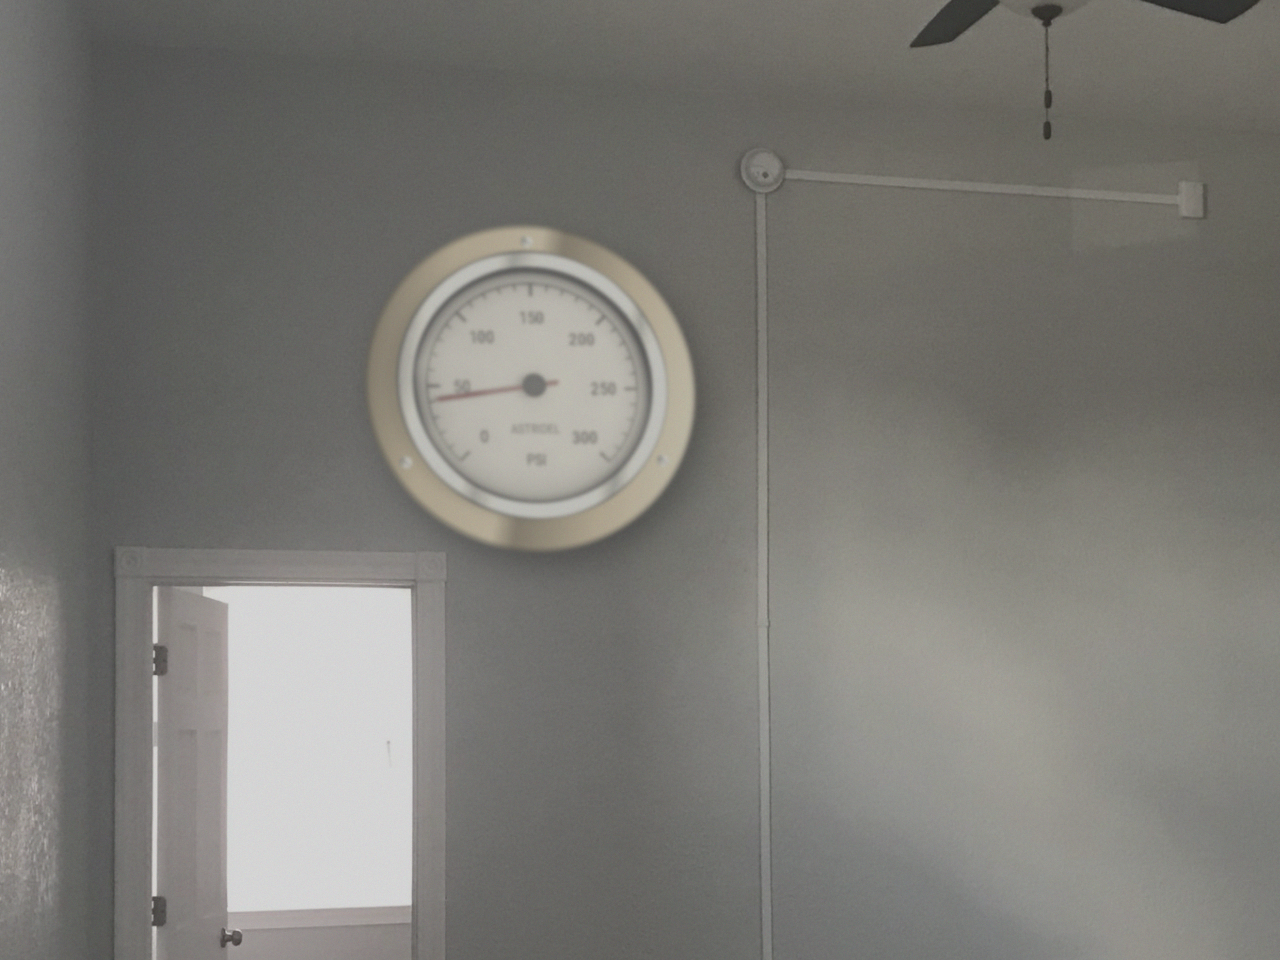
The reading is 40 psi
